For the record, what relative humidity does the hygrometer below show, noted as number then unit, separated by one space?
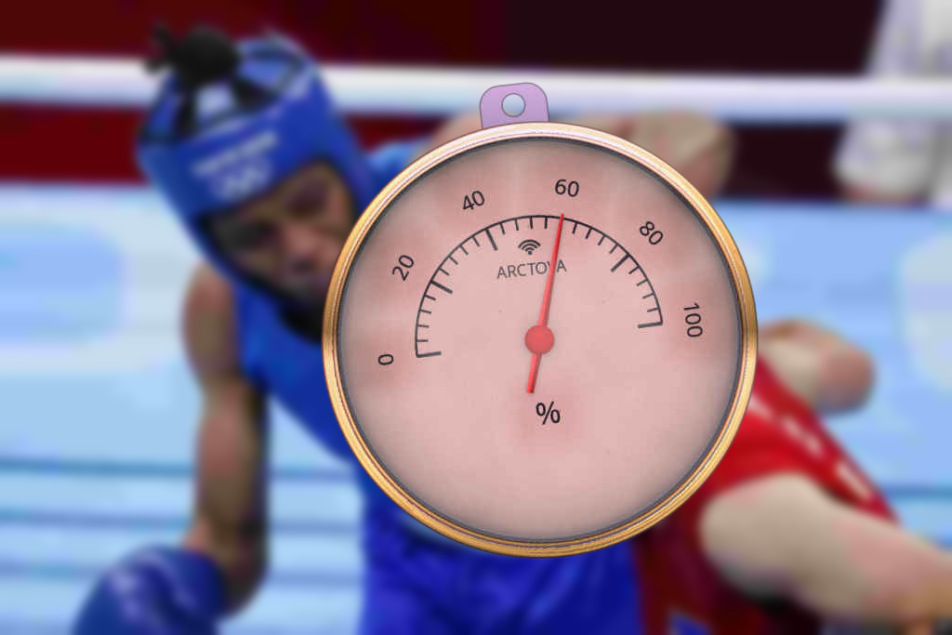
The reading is 60 %
